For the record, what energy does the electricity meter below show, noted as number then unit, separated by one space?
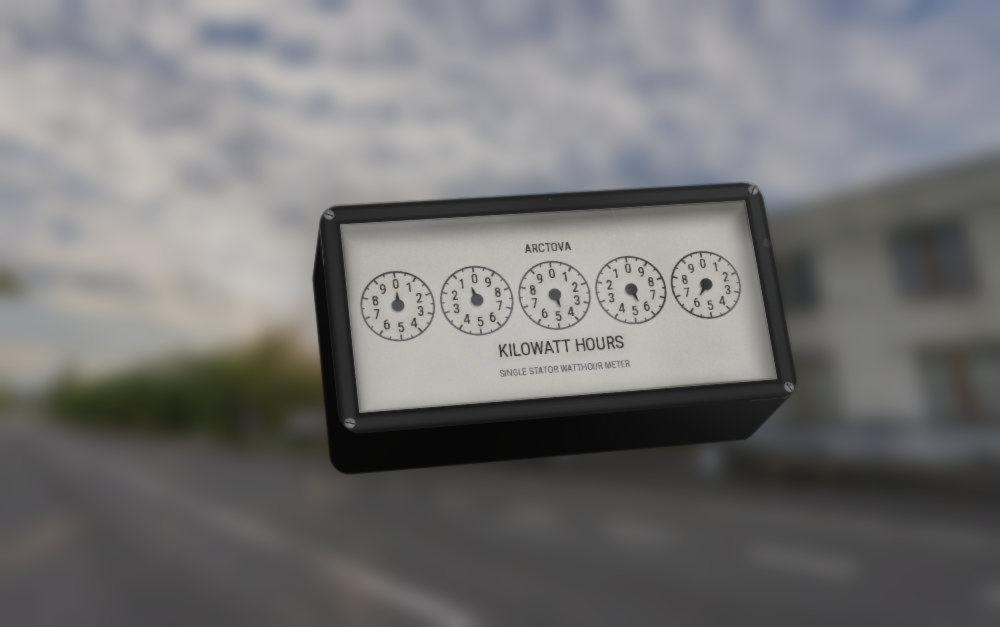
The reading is 456 kWh
